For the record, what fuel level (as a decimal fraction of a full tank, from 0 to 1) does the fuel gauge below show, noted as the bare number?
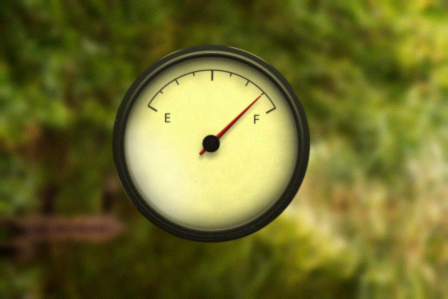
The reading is 0.875
